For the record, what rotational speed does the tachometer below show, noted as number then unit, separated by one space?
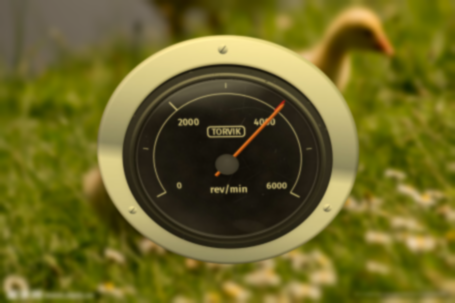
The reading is 4000 rpm
